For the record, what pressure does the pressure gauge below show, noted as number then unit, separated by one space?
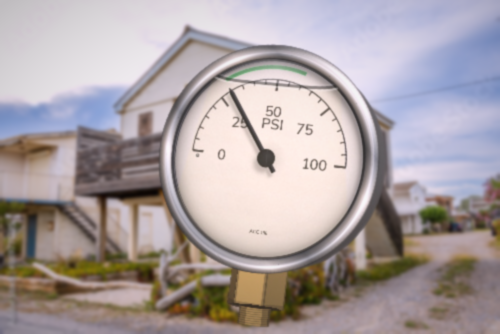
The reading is 30 psi
